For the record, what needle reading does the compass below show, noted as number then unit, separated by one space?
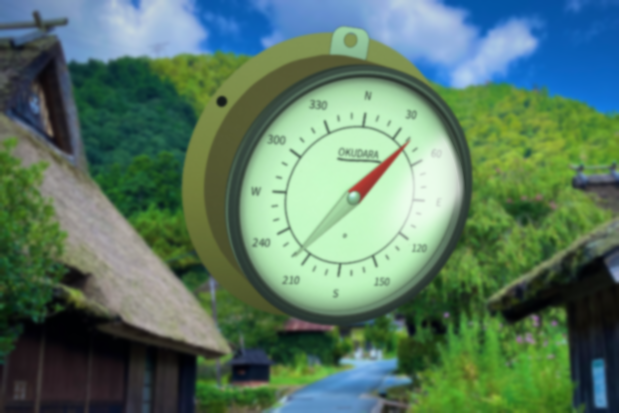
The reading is 40 °
